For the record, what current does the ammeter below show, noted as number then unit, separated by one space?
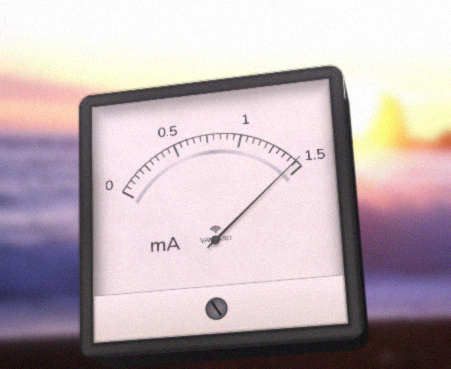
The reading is 1.45 mA
